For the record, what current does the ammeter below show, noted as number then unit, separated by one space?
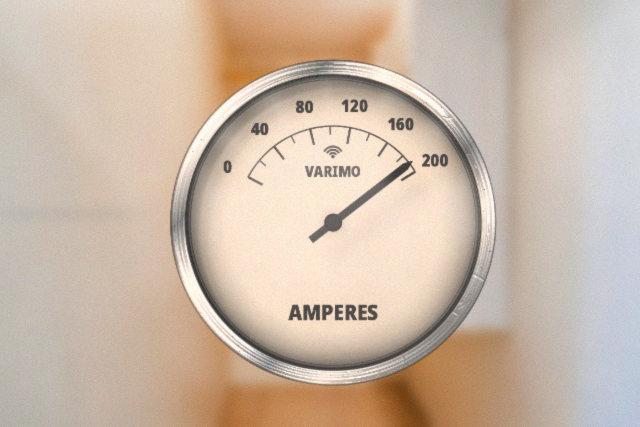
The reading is 190 A
